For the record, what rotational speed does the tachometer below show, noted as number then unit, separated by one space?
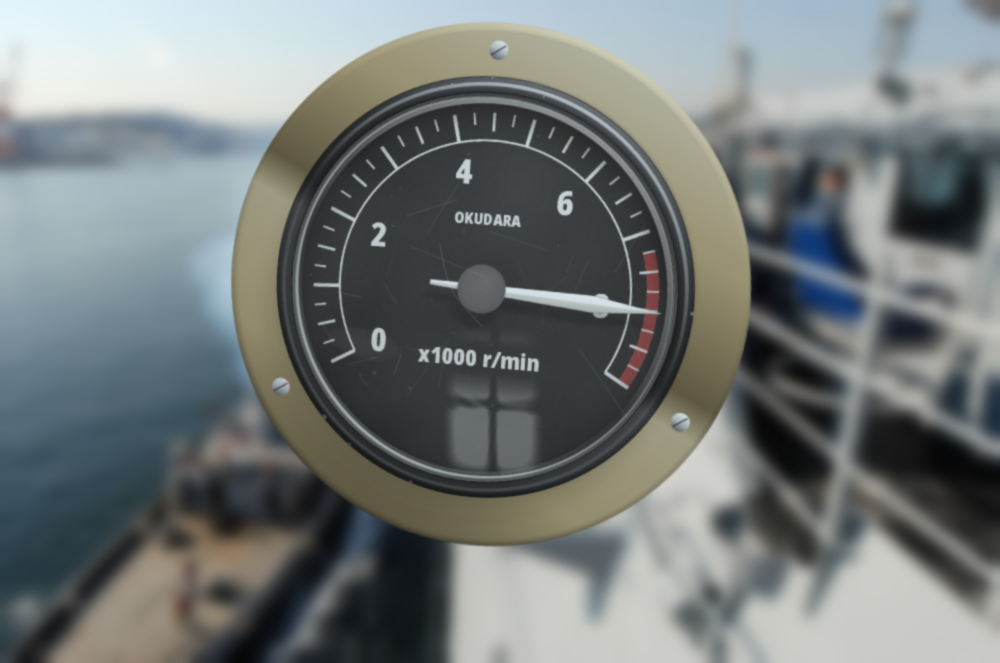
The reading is 8000 rpm
